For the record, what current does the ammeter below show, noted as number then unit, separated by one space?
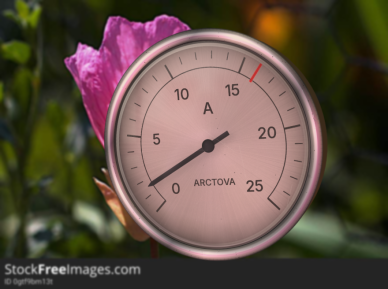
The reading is 1.5 A
